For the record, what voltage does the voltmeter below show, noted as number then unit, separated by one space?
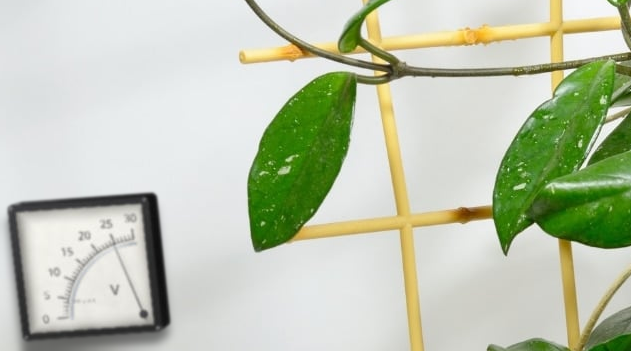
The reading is 25 V
